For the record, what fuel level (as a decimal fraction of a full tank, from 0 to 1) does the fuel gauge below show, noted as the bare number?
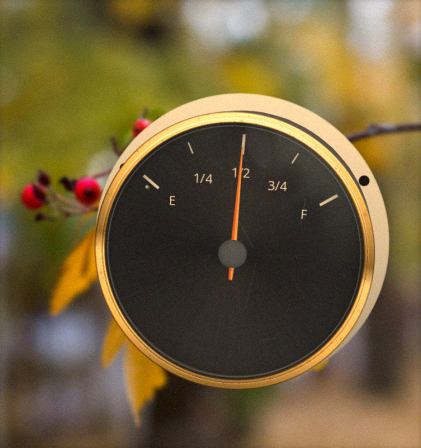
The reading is 0.5
